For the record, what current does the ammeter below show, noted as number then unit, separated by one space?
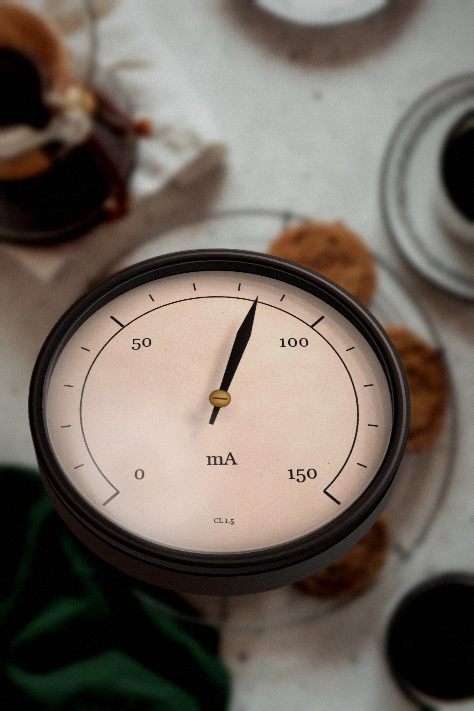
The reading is 85 mA
